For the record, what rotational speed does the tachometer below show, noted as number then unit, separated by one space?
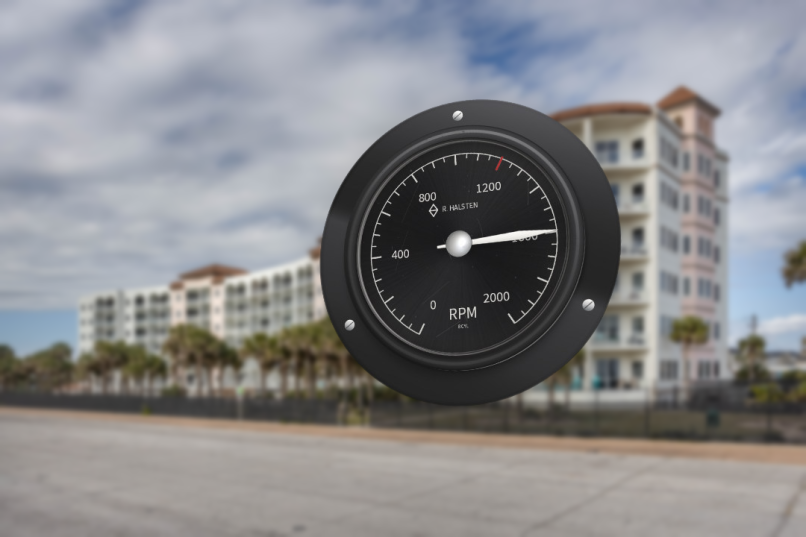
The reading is 1600 rpm
